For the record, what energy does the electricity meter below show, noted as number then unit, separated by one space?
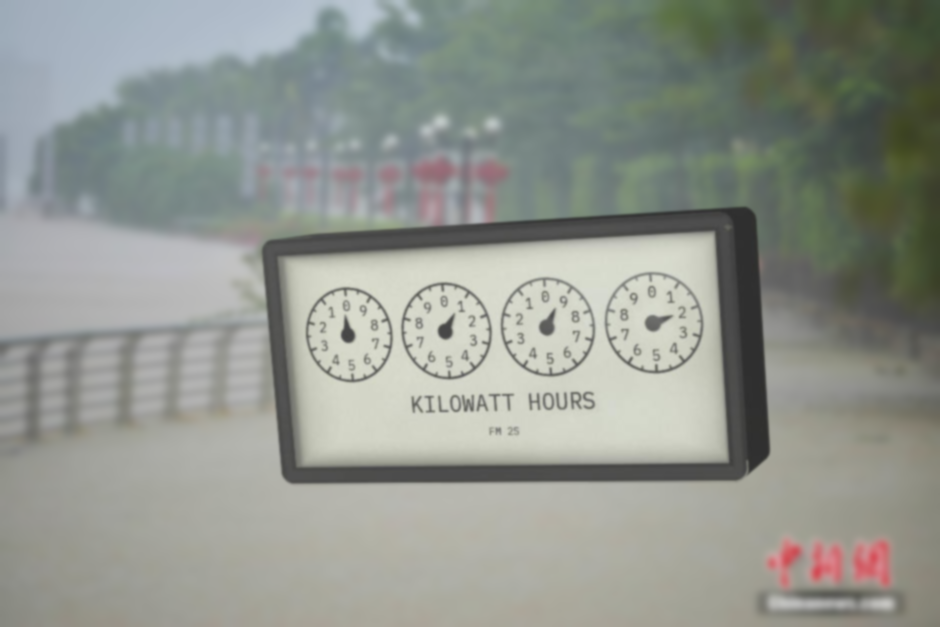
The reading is 92 kWh
